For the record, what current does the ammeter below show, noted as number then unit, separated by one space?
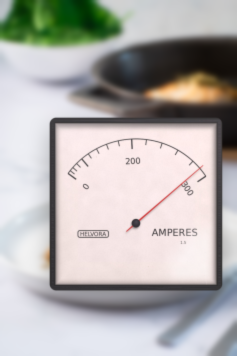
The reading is 290 A
